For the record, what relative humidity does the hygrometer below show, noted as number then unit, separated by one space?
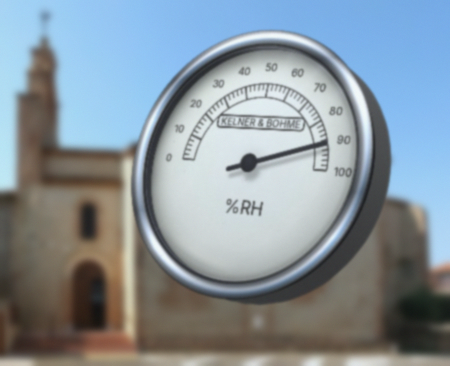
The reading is 90 %
